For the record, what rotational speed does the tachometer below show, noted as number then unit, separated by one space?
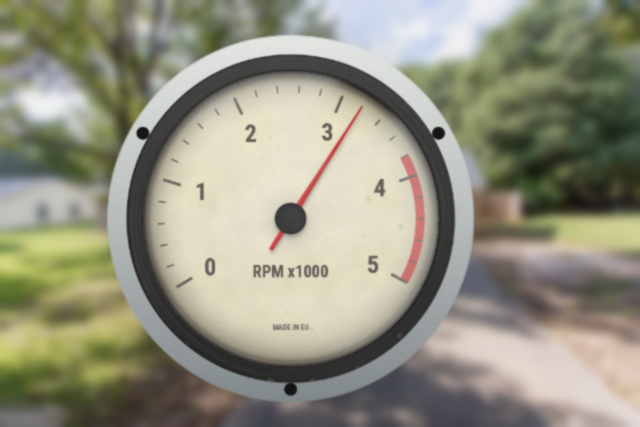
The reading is 3200 rpm
